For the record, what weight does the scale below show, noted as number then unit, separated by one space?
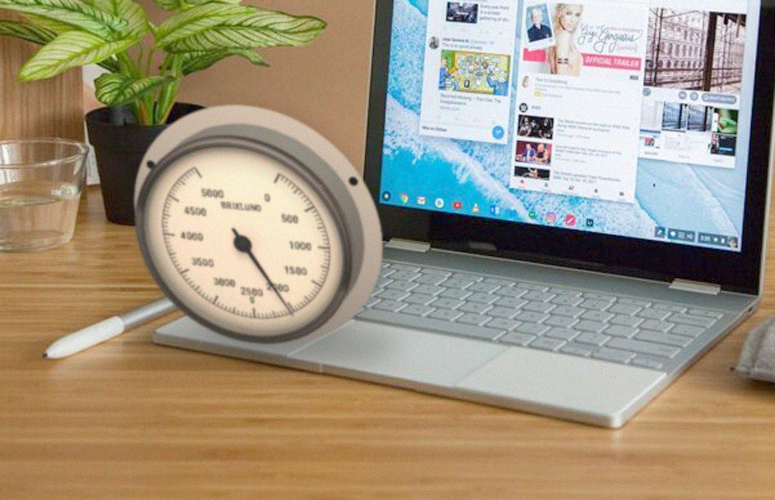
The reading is 2000 g
